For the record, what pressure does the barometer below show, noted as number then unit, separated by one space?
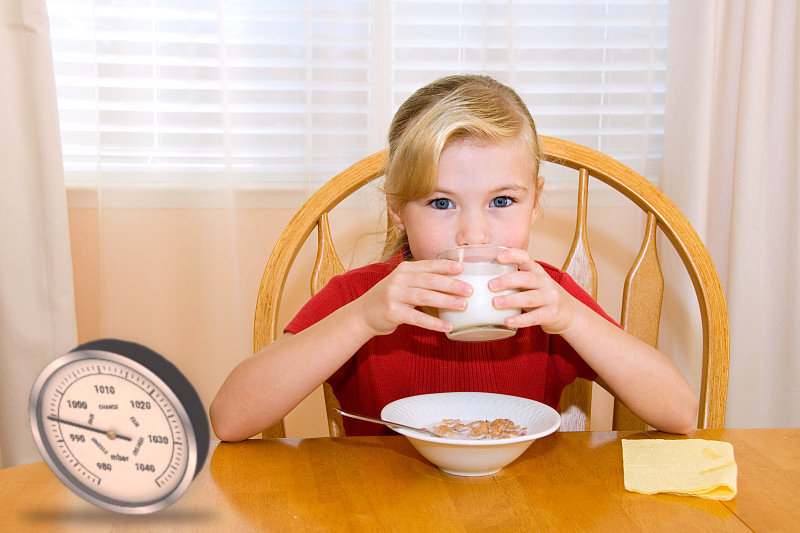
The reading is 995 mbar
